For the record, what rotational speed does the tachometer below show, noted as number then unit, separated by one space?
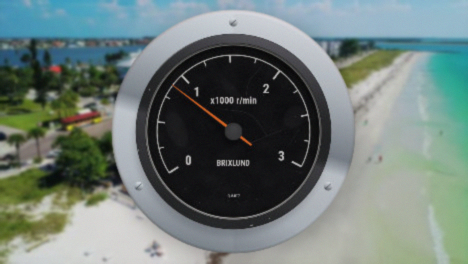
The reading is 875 rpm
